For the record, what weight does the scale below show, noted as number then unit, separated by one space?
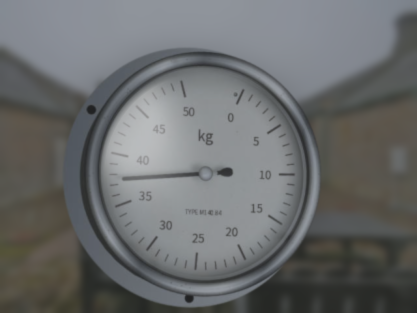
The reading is 37.5 kg
